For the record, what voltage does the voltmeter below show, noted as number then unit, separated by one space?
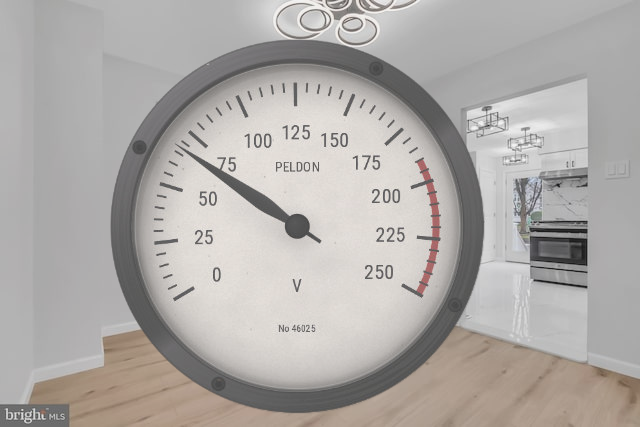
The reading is 67.5 V
